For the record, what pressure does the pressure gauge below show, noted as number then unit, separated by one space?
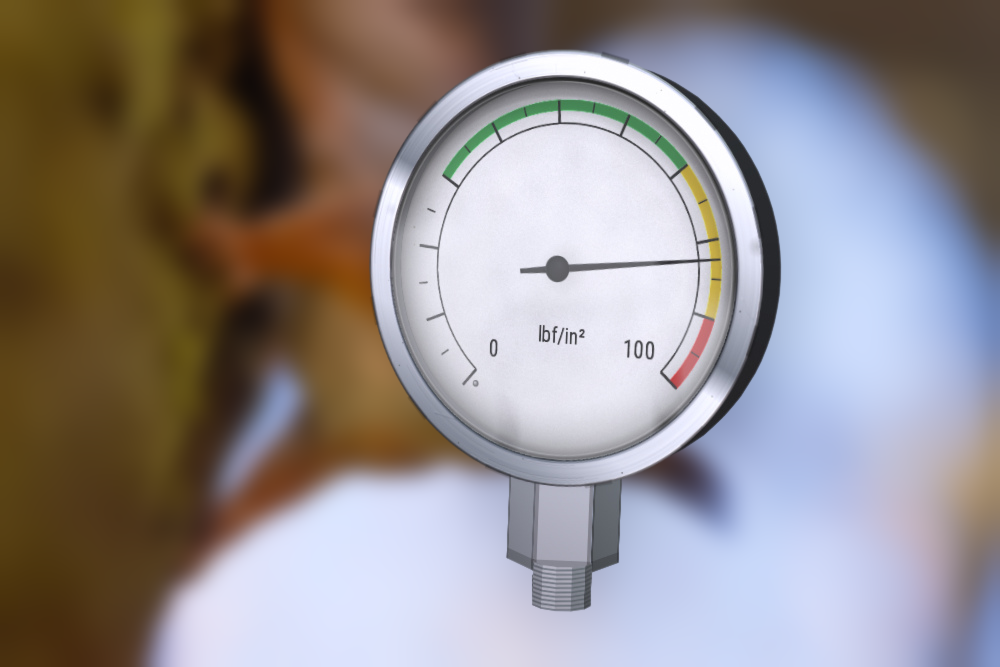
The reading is 82.5 psi
